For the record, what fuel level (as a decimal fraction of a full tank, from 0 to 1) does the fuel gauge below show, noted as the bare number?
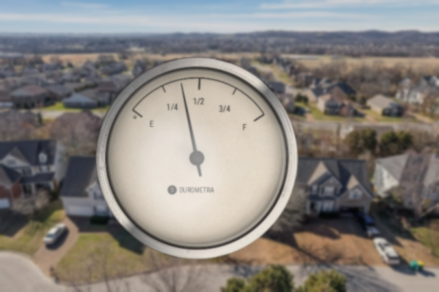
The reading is 0.375
